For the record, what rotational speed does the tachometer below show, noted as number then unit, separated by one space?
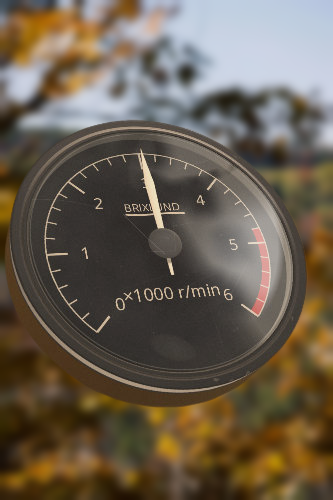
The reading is 3000 rpm
